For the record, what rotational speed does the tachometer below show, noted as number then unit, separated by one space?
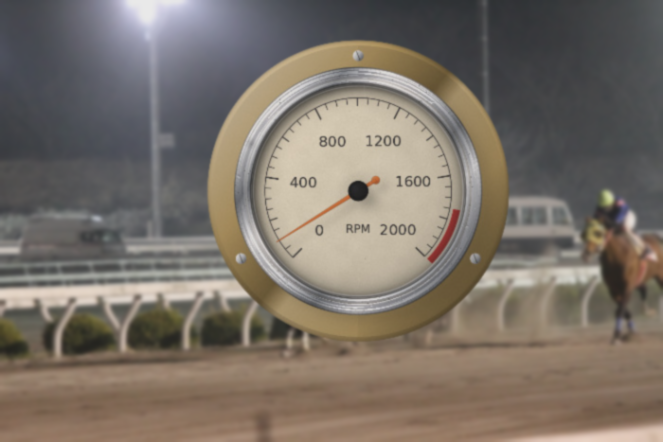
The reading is 100 rpm
